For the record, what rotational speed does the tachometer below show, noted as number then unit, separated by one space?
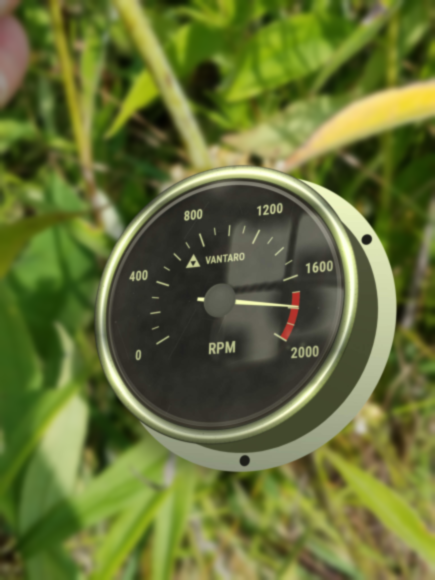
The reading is 1800 rpm
